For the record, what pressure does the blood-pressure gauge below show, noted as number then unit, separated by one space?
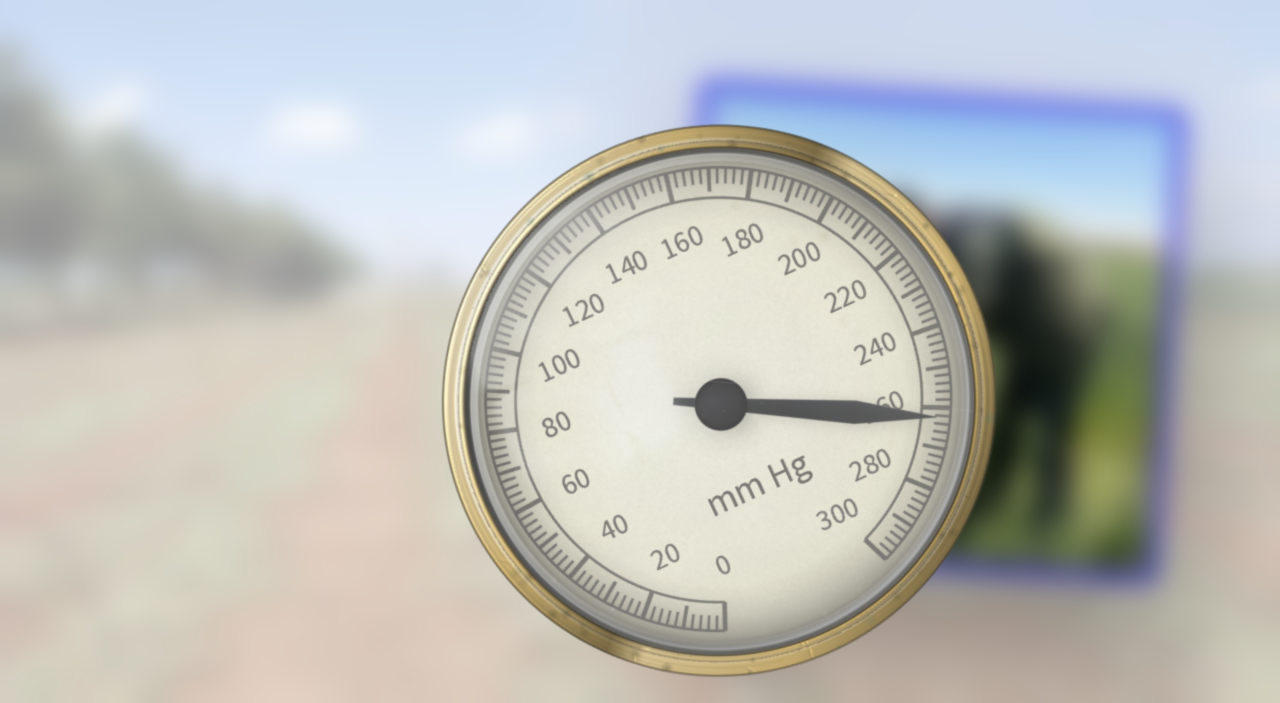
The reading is 262 mmHg
